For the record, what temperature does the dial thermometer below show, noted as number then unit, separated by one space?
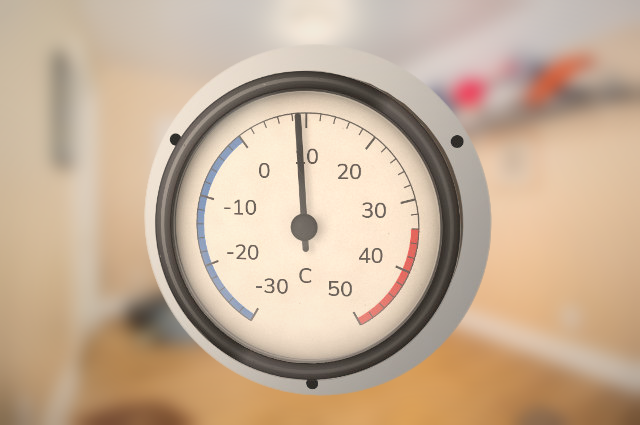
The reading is 9 °C
